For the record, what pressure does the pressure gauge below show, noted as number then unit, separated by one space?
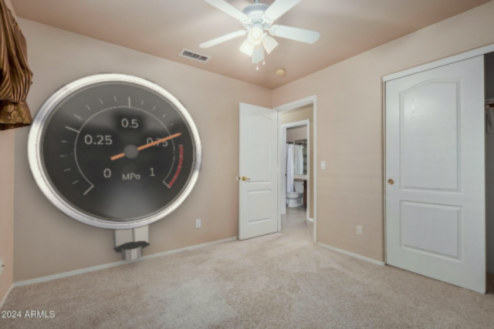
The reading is 0.75 MPa
